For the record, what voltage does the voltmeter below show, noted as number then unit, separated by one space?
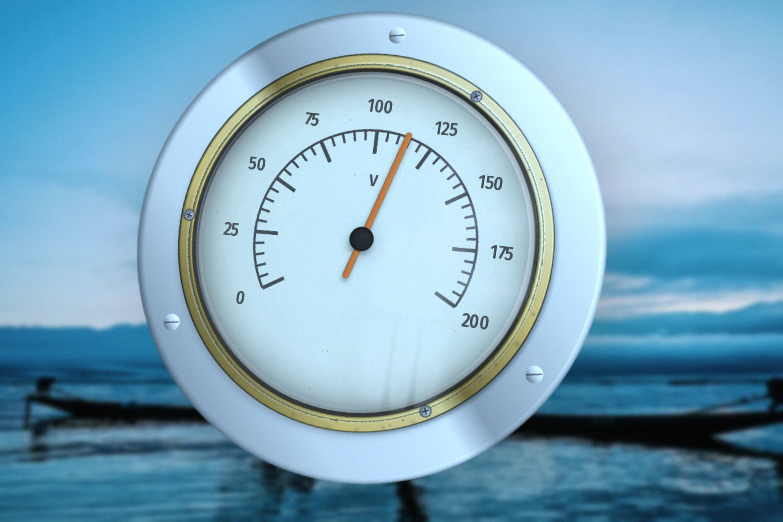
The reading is 115 V
